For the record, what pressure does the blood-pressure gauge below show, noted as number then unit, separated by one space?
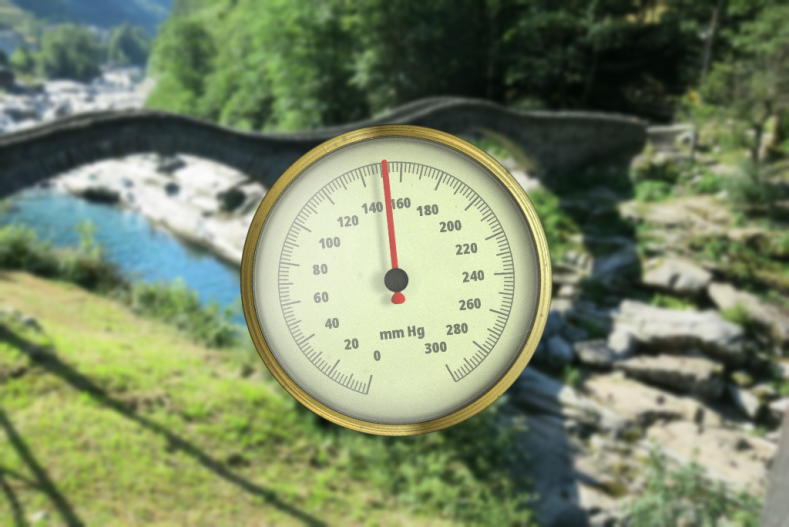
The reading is 152 mmHg
